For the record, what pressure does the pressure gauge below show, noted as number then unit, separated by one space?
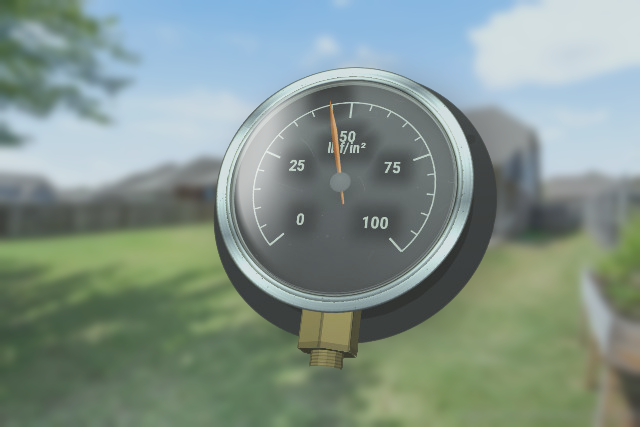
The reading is 45 psi
